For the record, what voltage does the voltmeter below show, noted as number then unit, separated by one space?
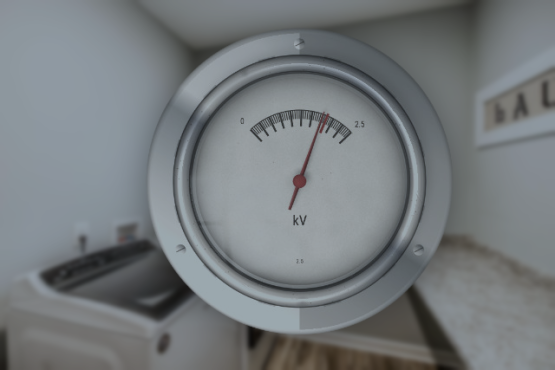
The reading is 1.75 kV
